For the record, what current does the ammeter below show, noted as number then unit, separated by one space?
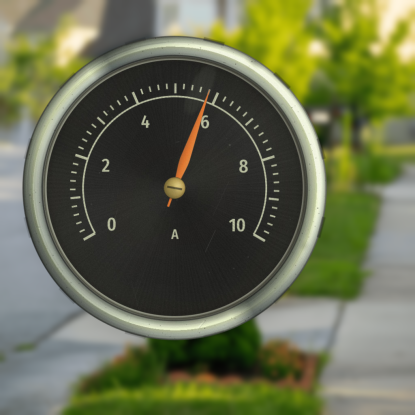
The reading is 5.8 A
